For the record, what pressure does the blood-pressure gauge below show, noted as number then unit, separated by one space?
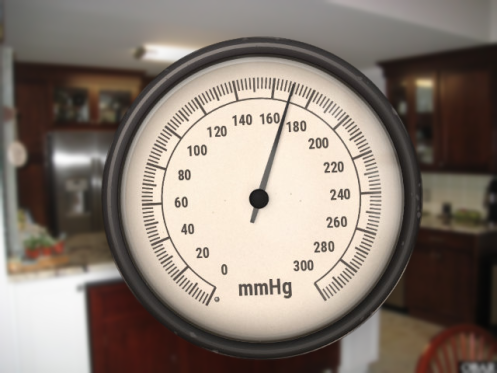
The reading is 170 mmHg
